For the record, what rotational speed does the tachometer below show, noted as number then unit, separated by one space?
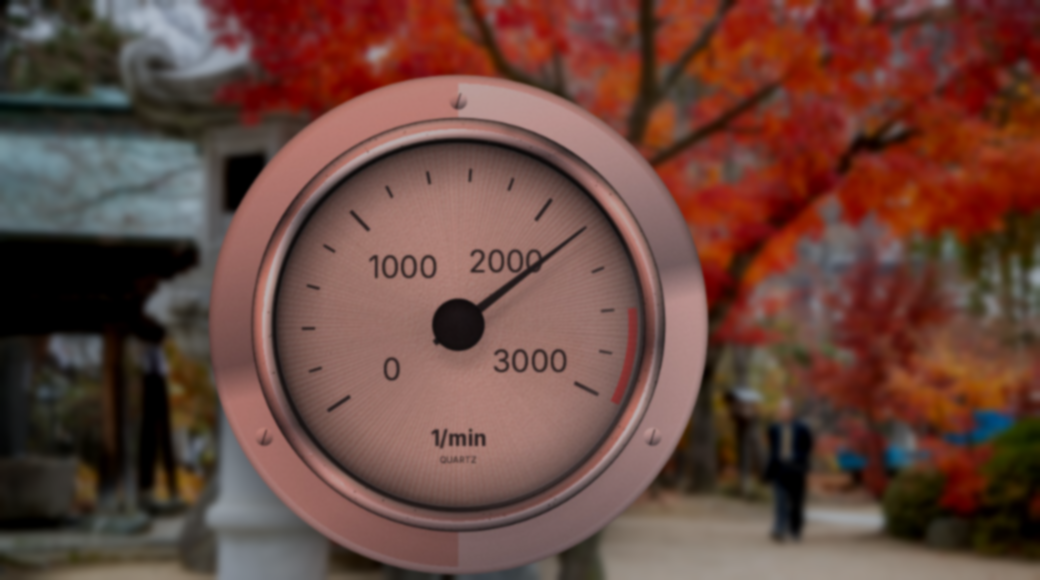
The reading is 2200 rpm
